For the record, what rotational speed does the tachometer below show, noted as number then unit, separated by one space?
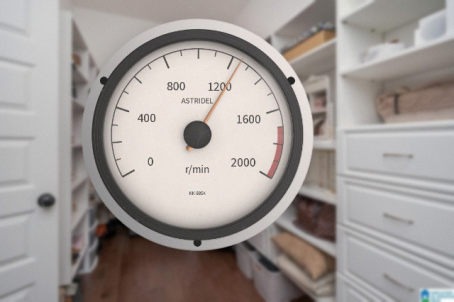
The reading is 1250 rpm
